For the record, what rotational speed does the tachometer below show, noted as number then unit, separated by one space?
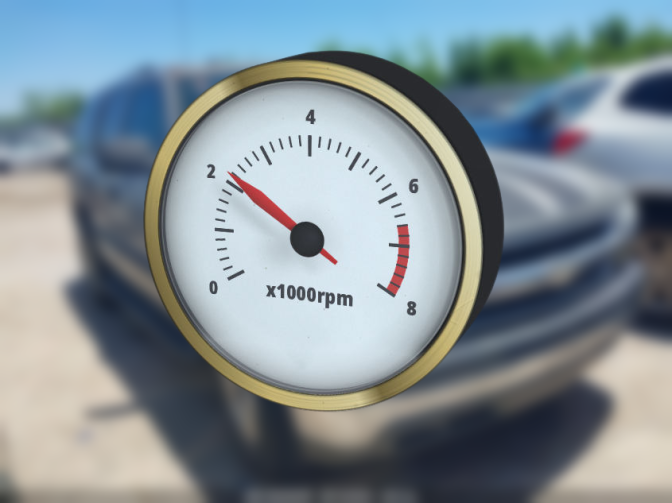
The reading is 2200 rpm
